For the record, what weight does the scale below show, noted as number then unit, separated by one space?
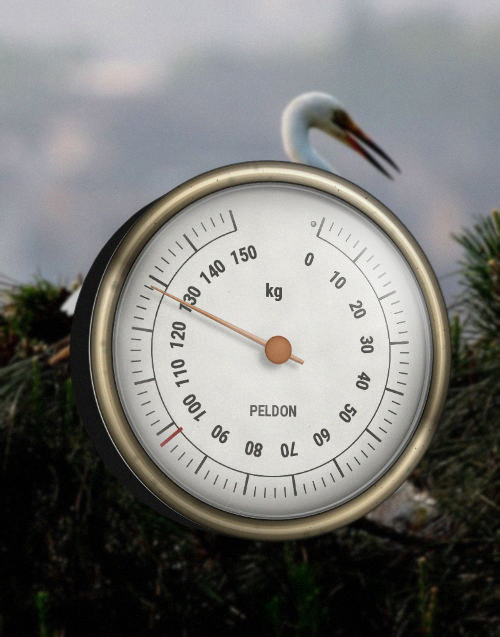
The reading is 128 kg
